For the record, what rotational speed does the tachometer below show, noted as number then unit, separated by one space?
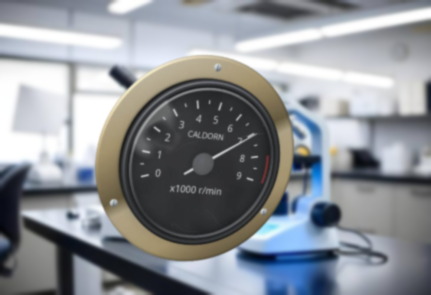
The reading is 7000 rpm
